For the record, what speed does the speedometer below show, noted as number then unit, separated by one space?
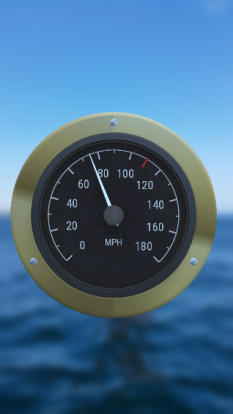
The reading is 75 mph
